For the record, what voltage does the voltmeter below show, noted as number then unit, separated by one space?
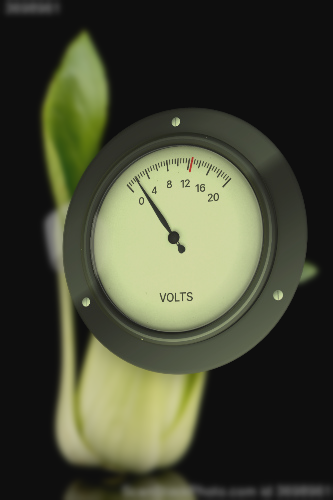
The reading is 2 V
